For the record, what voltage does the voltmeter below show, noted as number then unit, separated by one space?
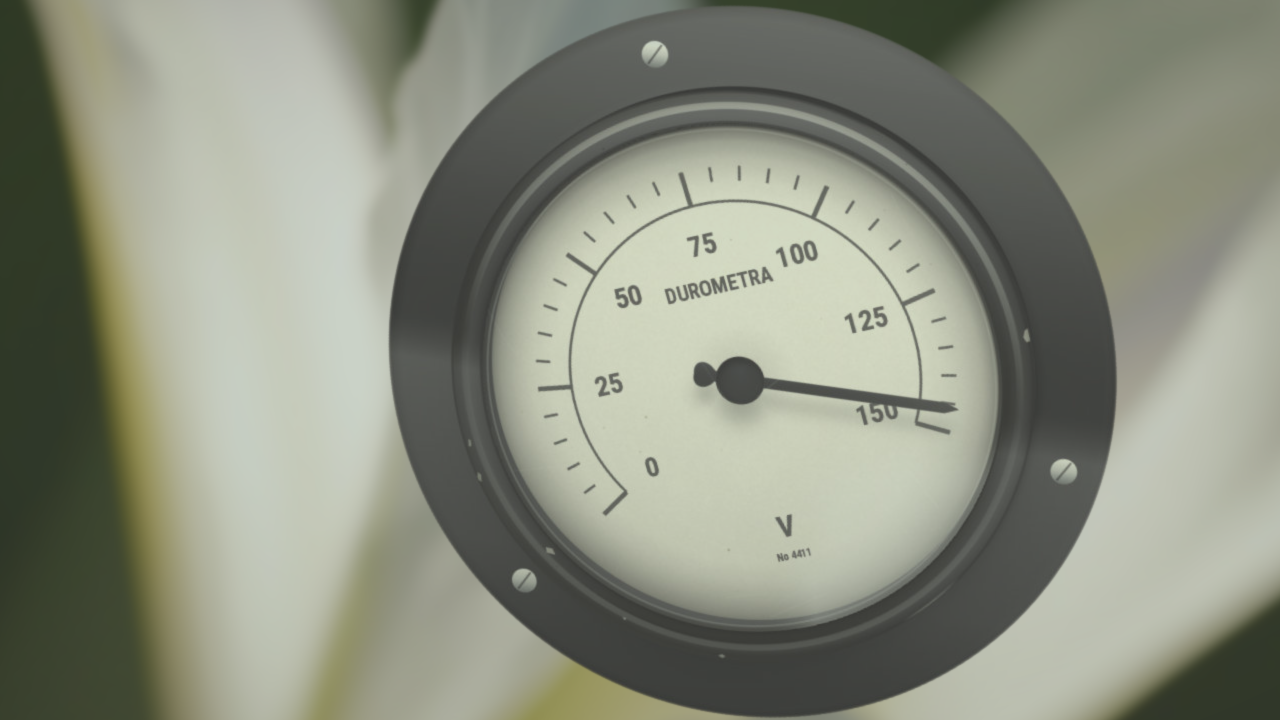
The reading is 145 V
